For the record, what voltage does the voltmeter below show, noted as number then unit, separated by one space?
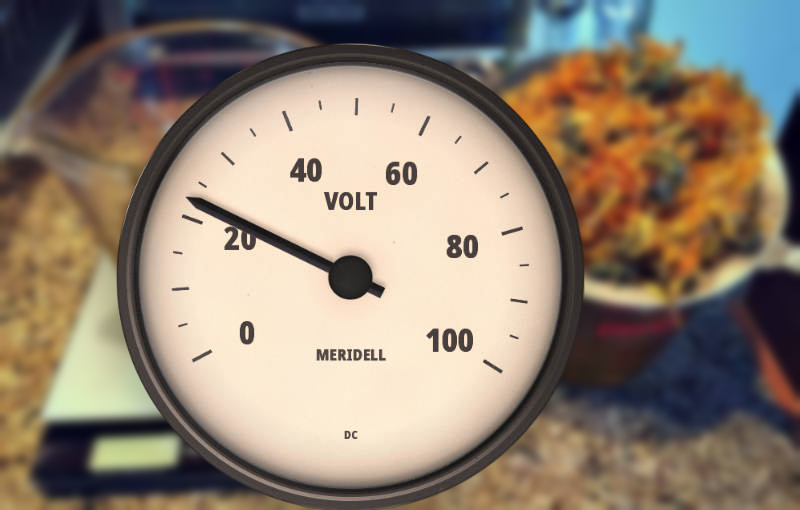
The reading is 22.5 V
